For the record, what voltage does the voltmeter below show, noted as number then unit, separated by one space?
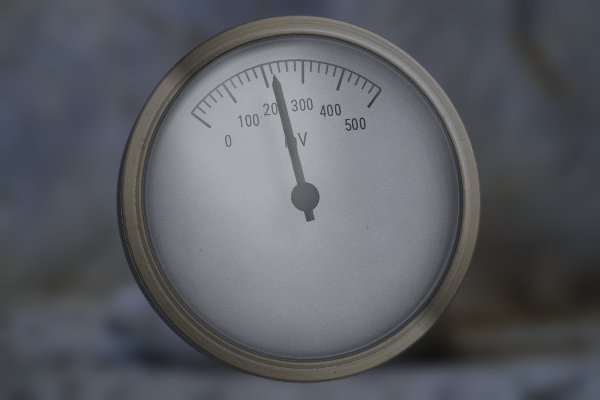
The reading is 220 mV
